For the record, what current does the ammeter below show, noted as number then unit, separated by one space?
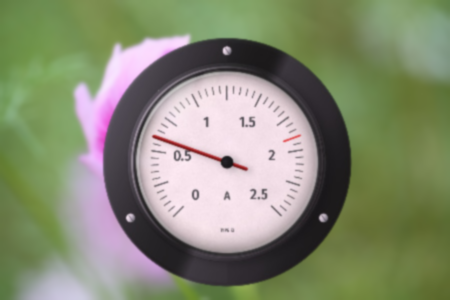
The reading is 0.6 A
